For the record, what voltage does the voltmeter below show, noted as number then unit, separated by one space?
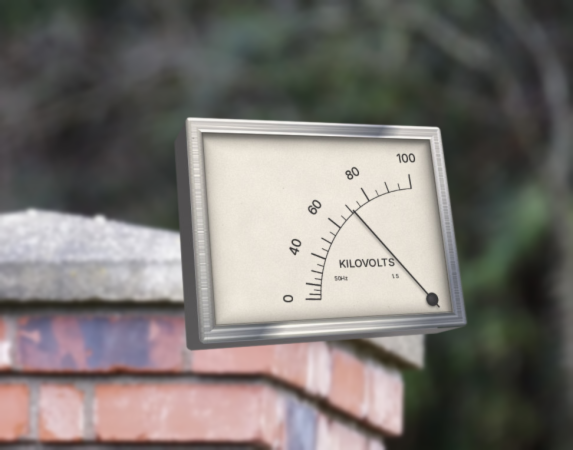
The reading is 70 kV
